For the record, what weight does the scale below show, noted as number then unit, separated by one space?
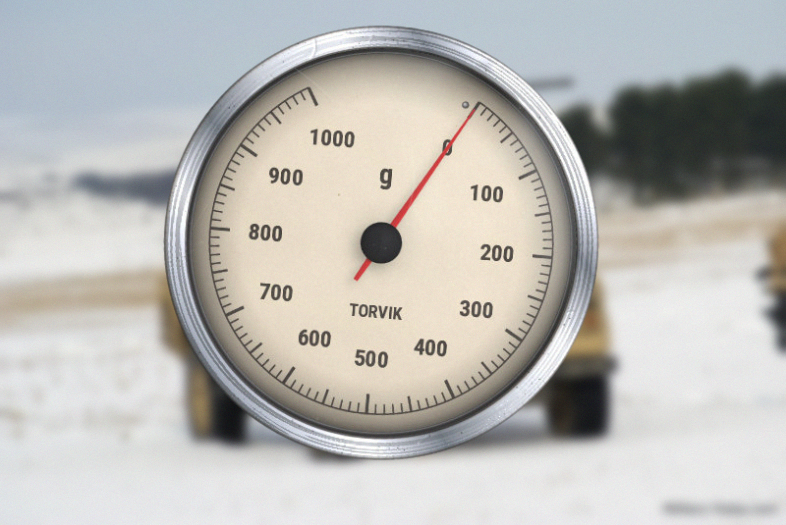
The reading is 0 g
